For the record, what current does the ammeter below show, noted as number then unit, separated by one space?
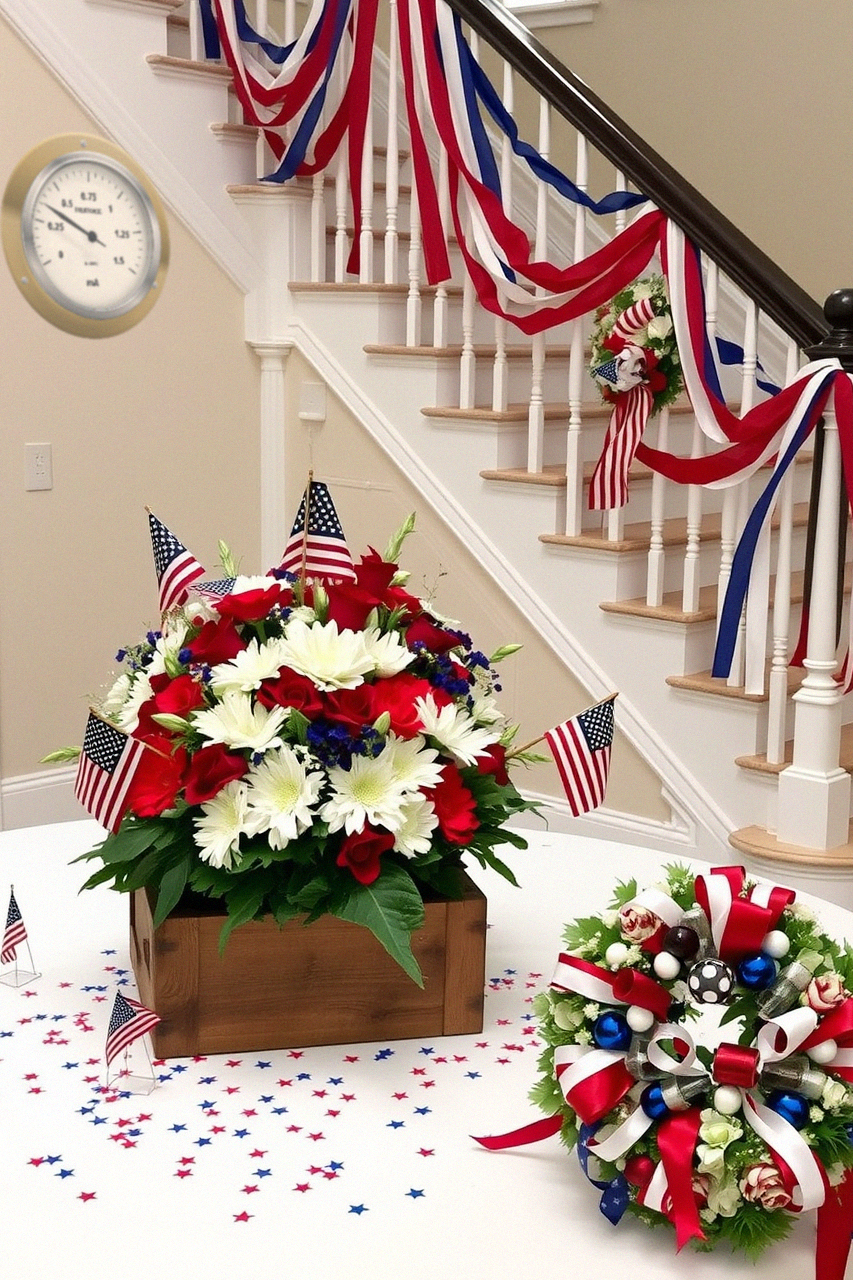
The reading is 0.35 mA
